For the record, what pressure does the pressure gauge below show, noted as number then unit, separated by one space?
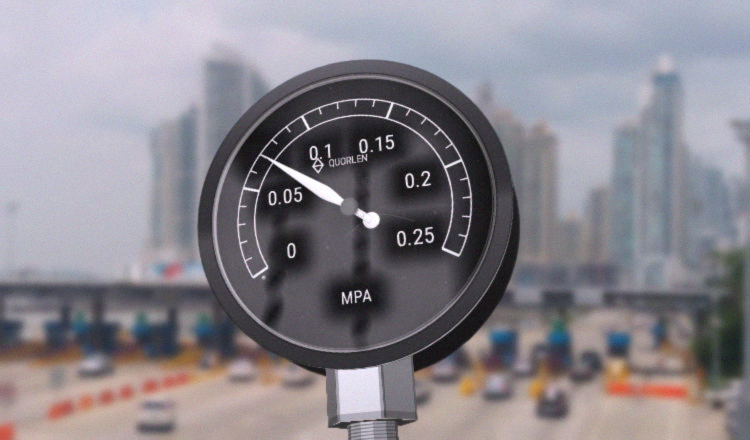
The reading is 0.07 MPa
